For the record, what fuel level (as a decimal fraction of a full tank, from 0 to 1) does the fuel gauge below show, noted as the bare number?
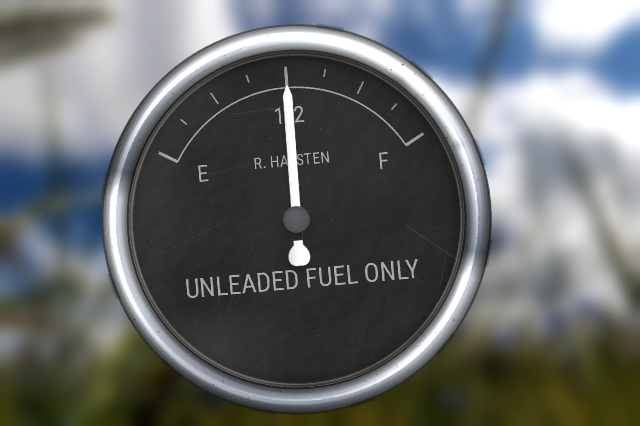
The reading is 0.5
